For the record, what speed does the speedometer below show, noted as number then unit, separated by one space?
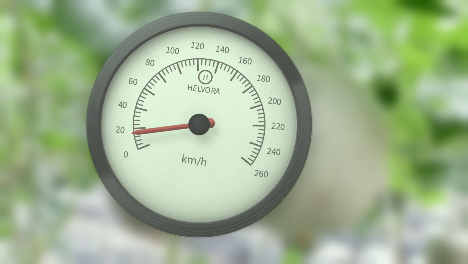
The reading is 16 km/h
